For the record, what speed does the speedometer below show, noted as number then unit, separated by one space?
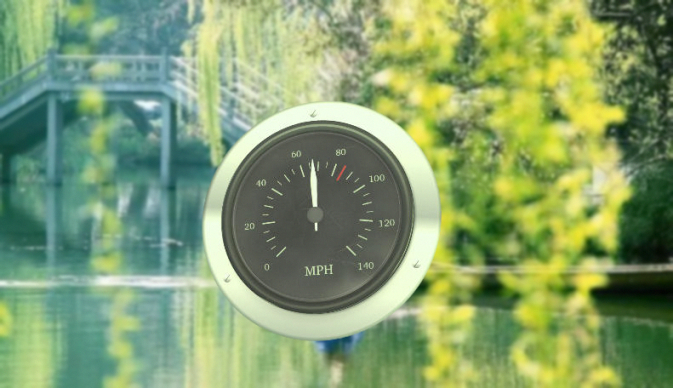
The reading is 67.5 mph
